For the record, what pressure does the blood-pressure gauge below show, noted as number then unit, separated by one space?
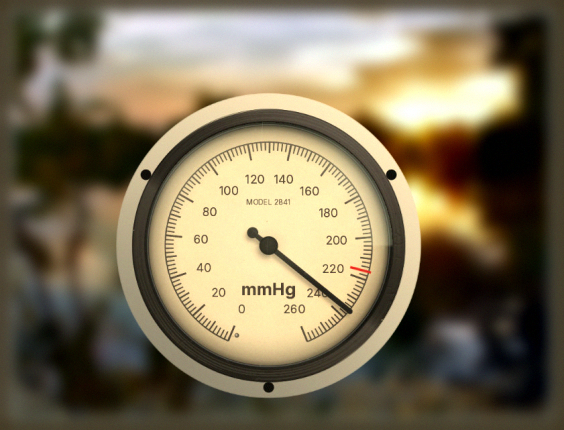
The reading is 236 mmHg
